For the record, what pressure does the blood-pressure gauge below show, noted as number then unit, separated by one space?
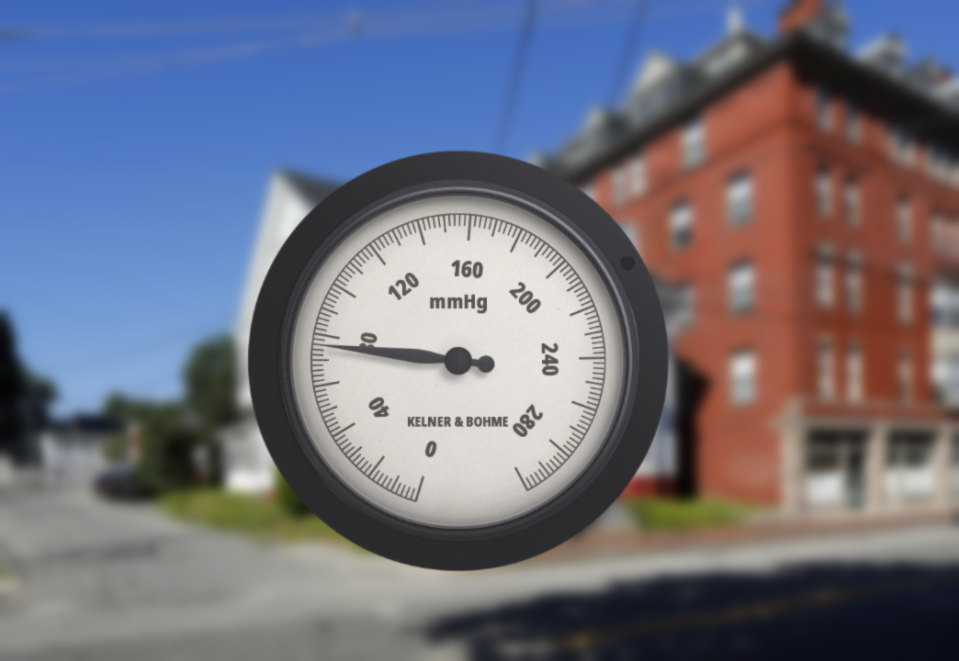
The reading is 76 mmHg
